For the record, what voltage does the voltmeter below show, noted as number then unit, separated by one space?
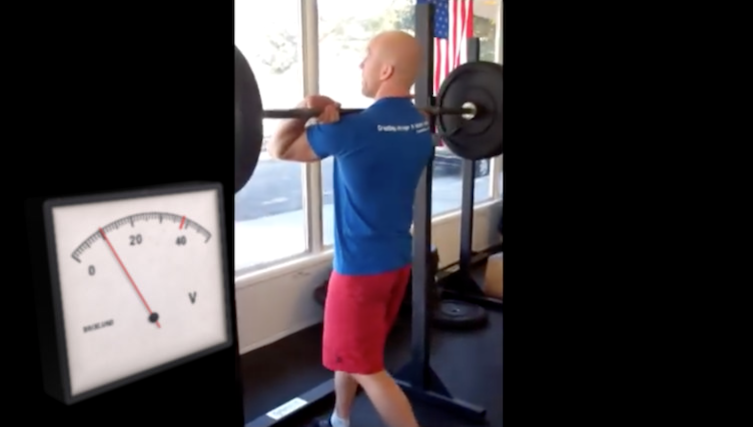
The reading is 10 V
